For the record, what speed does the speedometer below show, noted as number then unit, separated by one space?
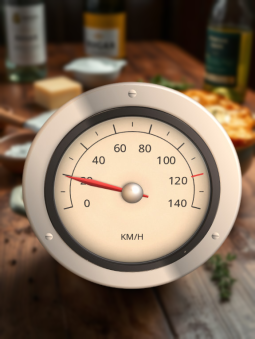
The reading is 20 km/h
